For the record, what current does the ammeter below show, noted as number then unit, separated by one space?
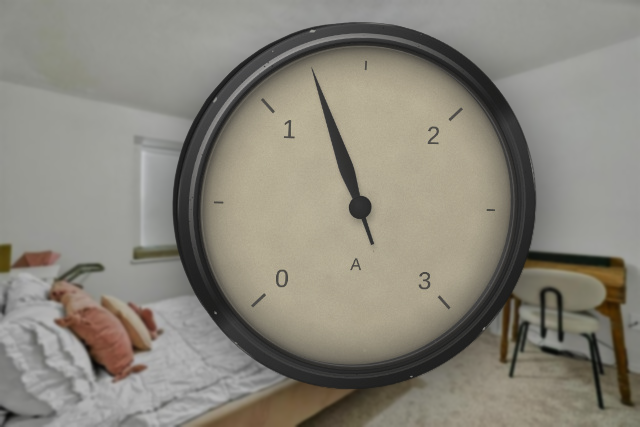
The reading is 1.25 A
